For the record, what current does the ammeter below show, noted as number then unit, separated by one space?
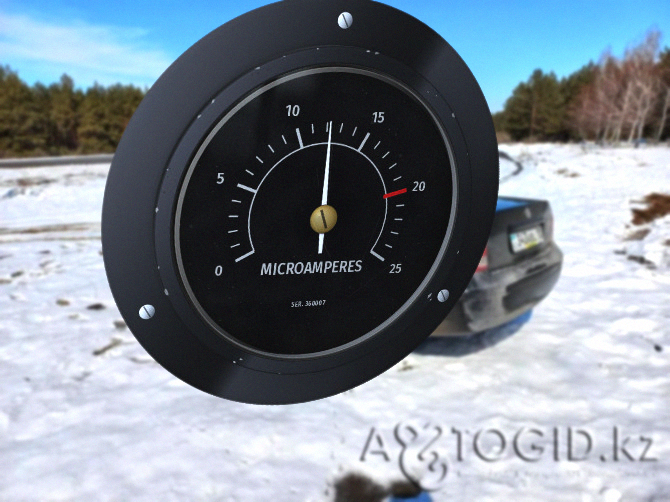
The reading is 12 µA
